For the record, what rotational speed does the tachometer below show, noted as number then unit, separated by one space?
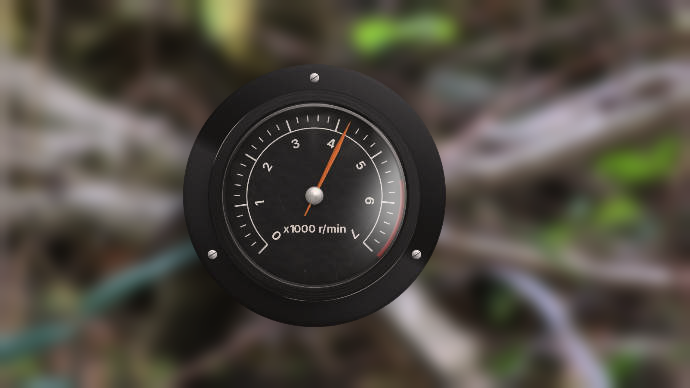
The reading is 4200 rpm
